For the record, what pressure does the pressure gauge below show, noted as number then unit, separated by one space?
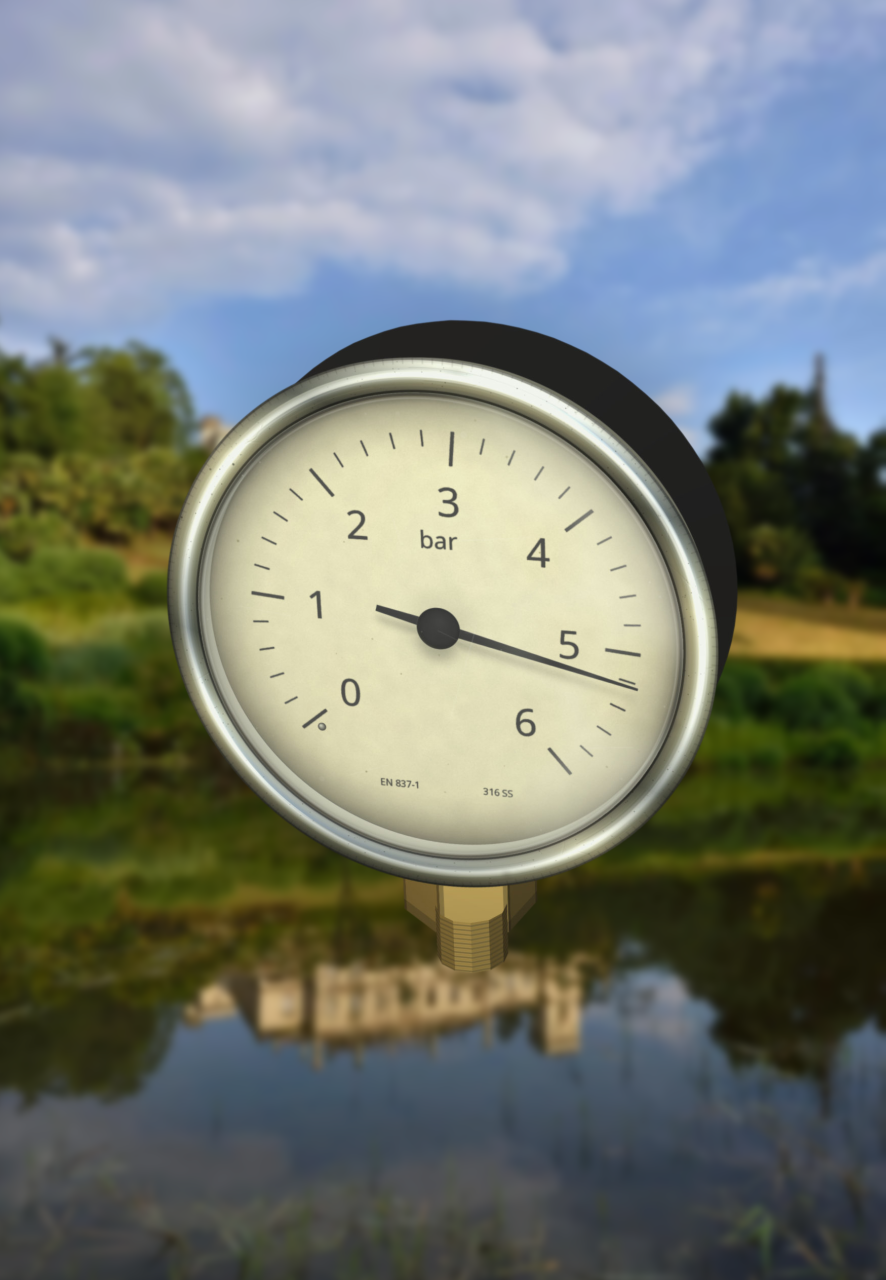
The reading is 5.2 bar
